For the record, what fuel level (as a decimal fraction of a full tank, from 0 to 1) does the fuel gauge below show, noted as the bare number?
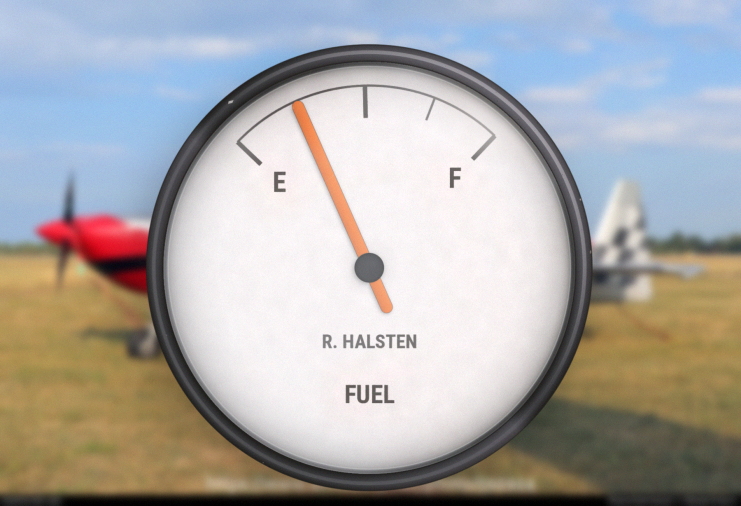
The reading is 0.25
